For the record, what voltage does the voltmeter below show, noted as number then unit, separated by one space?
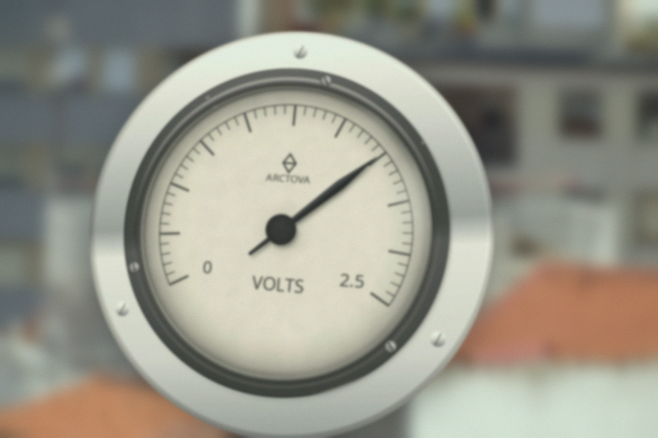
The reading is 1.75 V
